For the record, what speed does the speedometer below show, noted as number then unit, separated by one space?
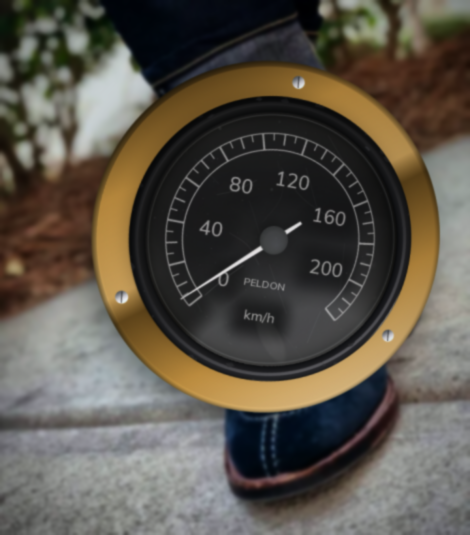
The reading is 5 km/h
